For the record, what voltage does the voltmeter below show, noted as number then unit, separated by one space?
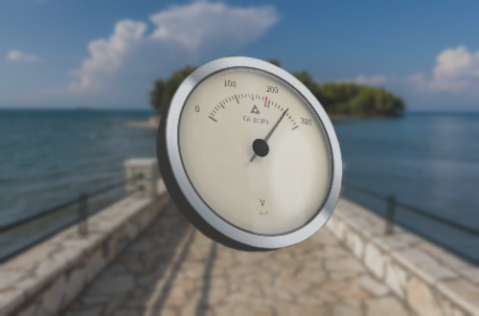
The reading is 250 V
